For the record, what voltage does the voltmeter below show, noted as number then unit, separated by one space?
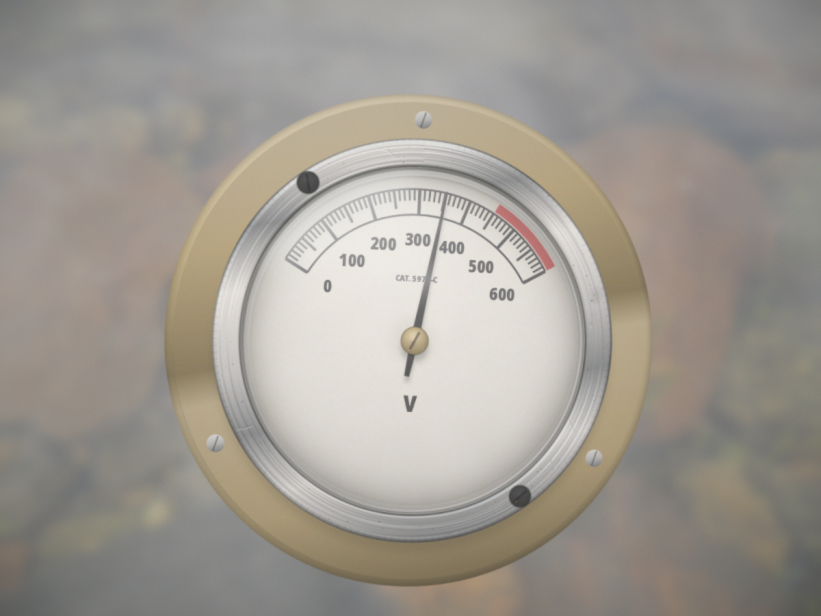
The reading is 350 V
